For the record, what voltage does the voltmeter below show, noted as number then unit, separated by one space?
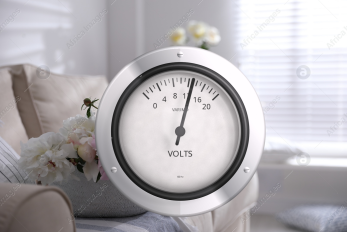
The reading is 13 V
